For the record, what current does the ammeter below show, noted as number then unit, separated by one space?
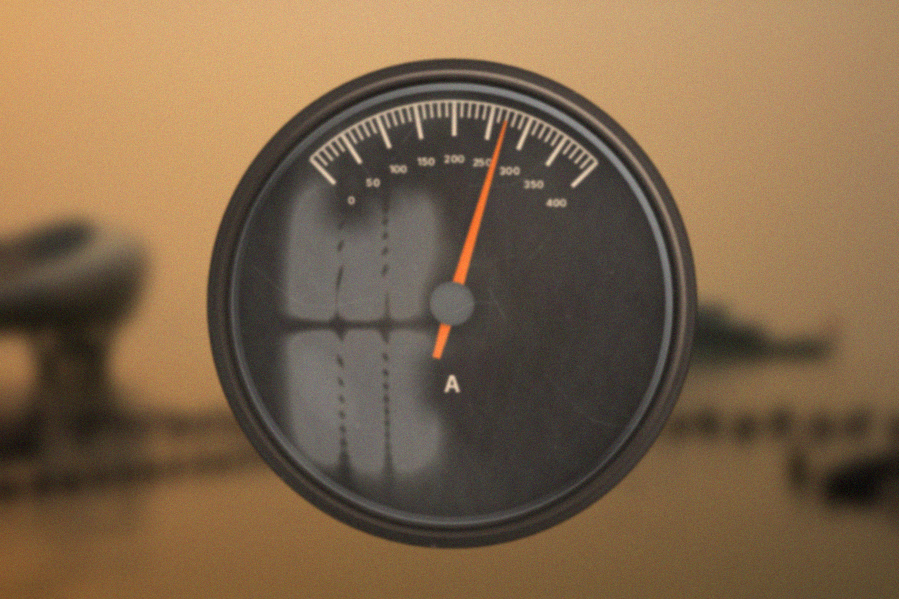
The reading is 270 A
